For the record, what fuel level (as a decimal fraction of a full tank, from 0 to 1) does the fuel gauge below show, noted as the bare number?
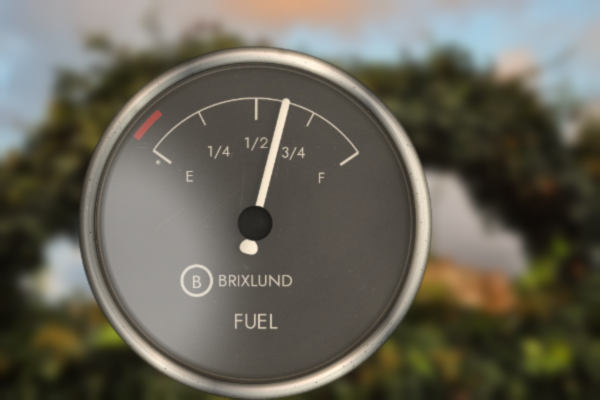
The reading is 0.625
